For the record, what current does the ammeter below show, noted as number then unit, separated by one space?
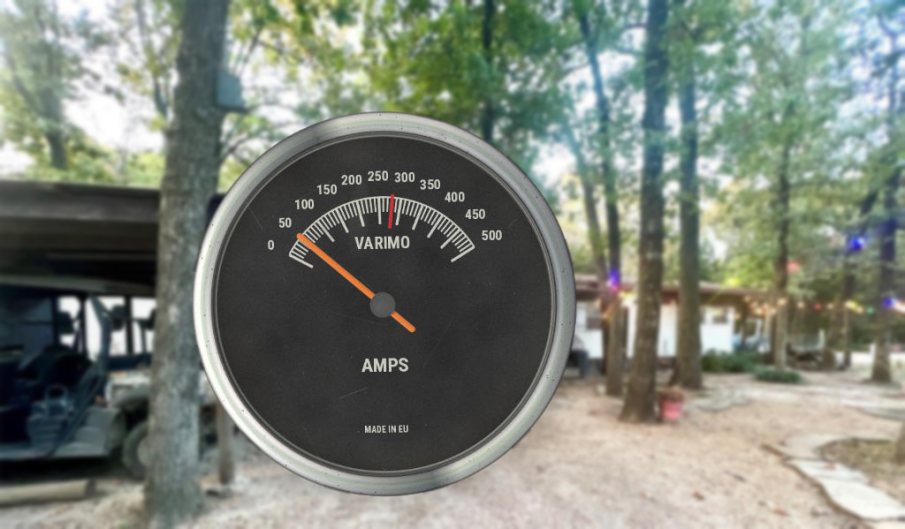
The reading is 50 A
